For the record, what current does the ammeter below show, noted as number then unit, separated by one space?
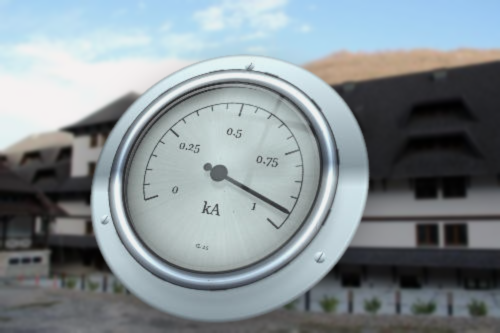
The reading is 0.95 kA
